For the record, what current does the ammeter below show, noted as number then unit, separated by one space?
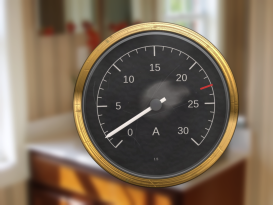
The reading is 1.5 A
